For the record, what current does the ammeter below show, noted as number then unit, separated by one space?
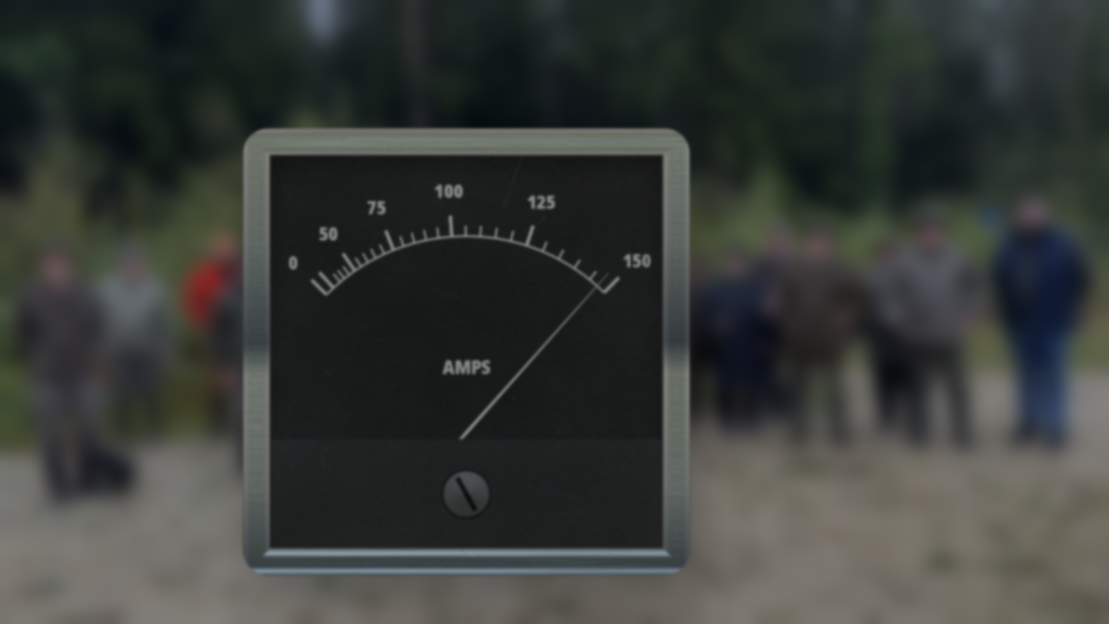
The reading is 147.5 A
